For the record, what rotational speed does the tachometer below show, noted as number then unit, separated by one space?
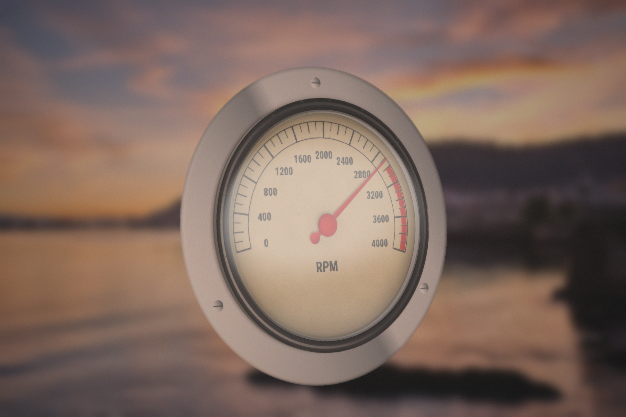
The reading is 2900 rpm
